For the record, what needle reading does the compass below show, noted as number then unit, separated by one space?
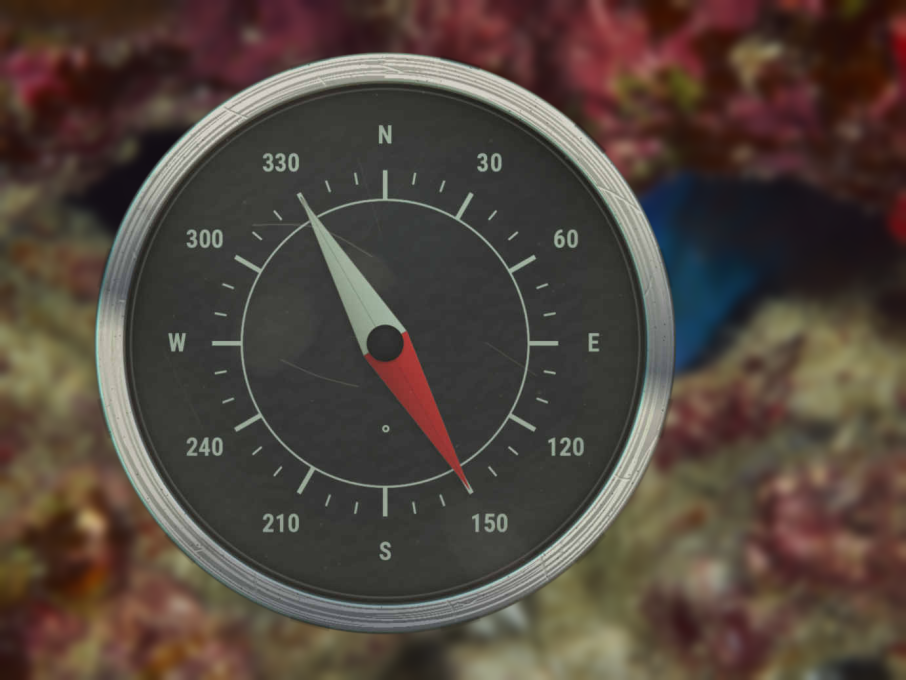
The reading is 150 °
